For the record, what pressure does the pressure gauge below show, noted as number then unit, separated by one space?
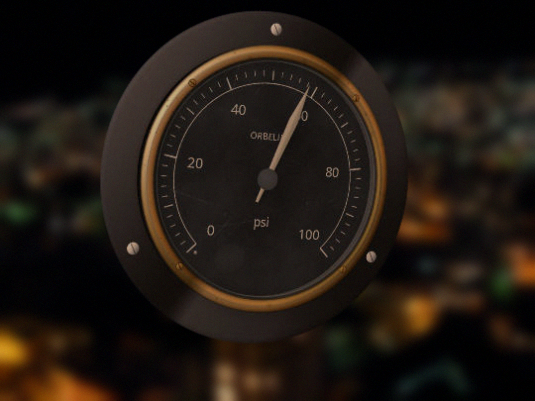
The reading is 58 psi
